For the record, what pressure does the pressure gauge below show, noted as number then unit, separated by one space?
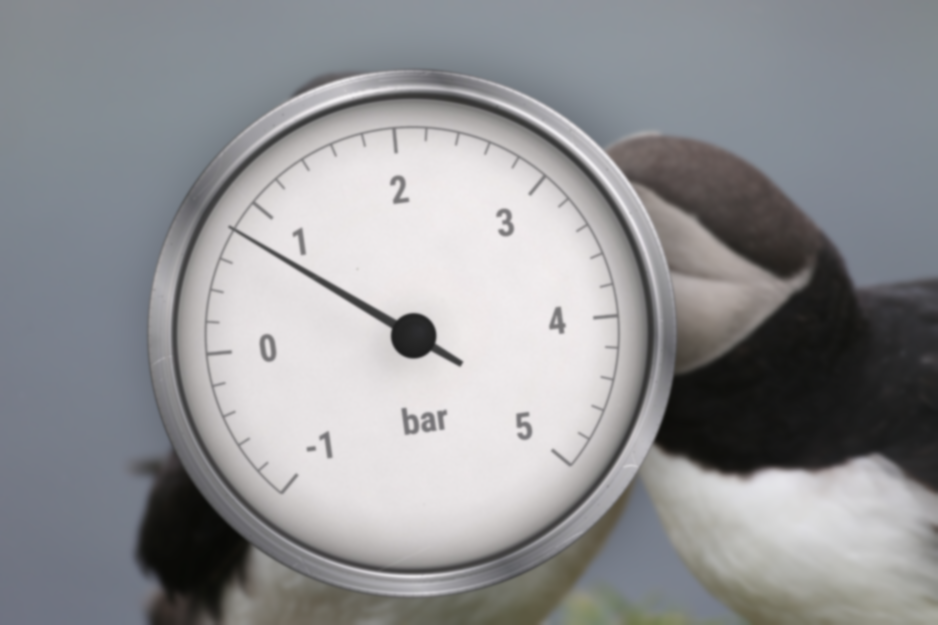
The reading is 0.8 bar
